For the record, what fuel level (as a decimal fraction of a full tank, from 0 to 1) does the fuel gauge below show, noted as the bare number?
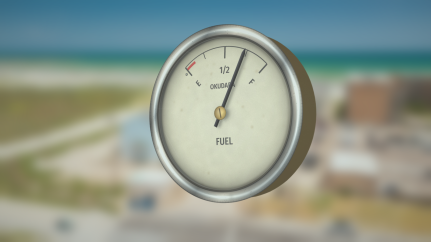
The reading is 0.75
